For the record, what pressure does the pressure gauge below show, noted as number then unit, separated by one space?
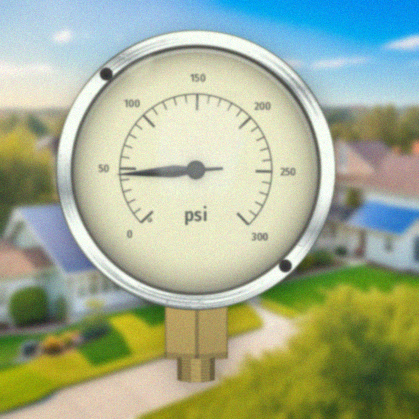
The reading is 45 psi
